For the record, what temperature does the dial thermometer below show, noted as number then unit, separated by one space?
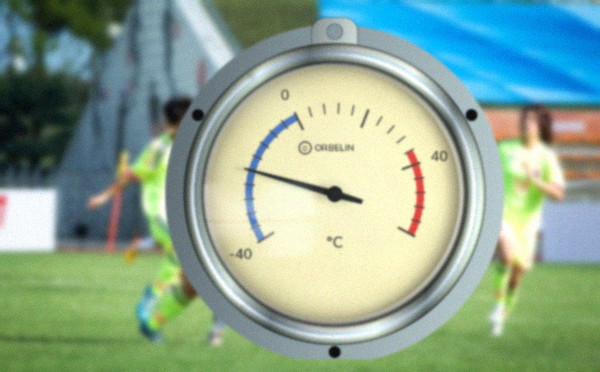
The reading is -20 °C
